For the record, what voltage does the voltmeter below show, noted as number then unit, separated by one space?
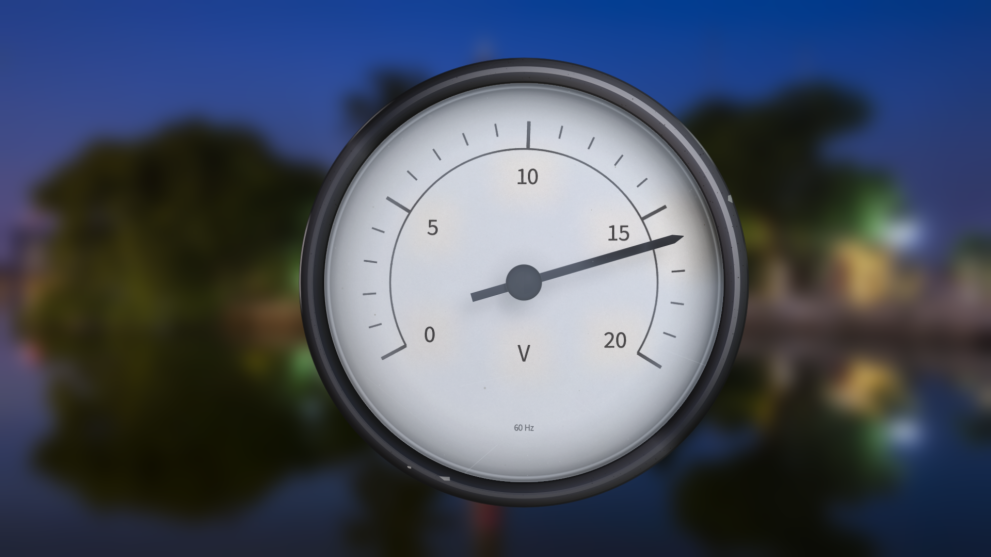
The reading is 16 V
